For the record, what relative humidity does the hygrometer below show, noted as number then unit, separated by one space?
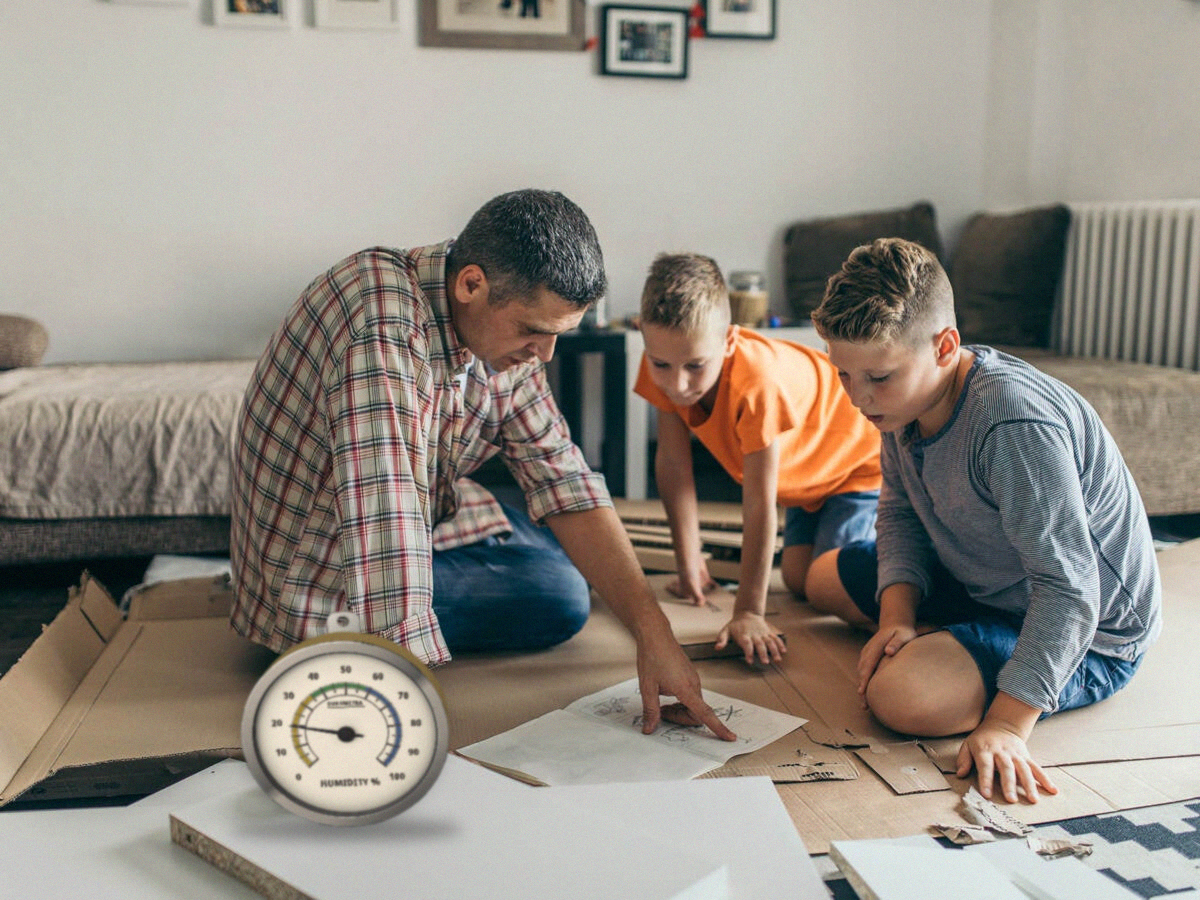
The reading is 20 %
